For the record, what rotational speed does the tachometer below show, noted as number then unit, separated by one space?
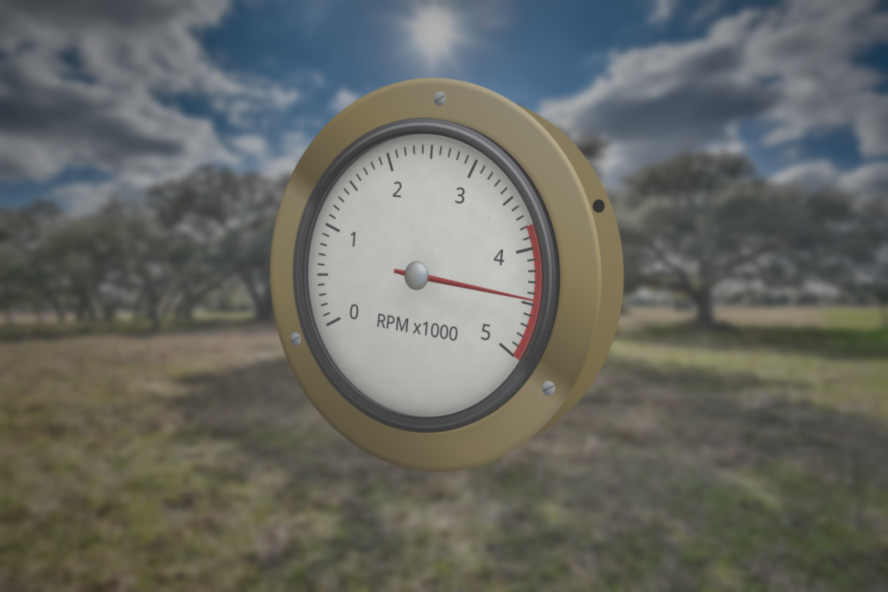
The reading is 4450 rpm
